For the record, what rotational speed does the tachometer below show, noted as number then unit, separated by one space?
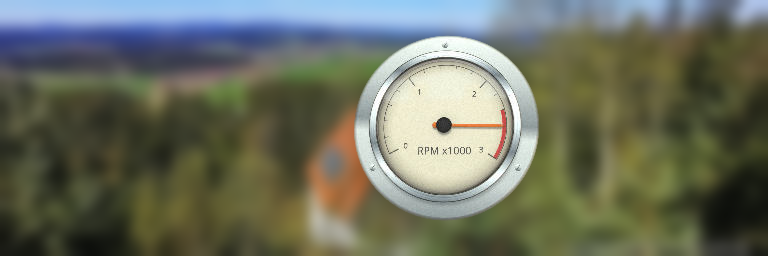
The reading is 2600 rpm
